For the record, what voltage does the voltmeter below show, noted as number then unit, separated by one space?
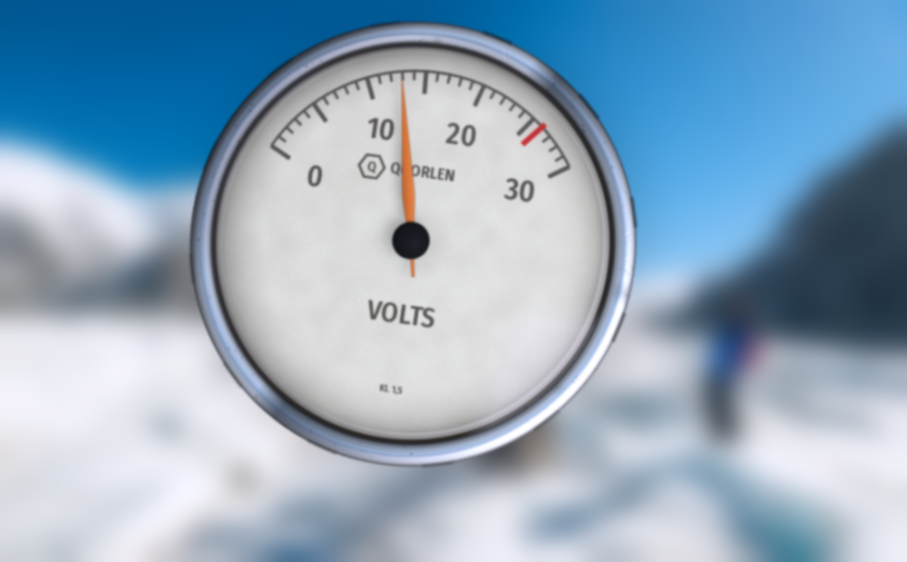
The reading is 13 V
